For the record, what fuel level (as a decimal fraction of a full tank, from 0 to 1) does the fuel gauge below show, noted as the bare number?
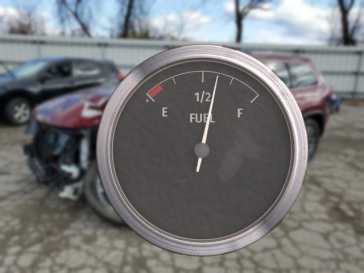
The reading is 0.625
